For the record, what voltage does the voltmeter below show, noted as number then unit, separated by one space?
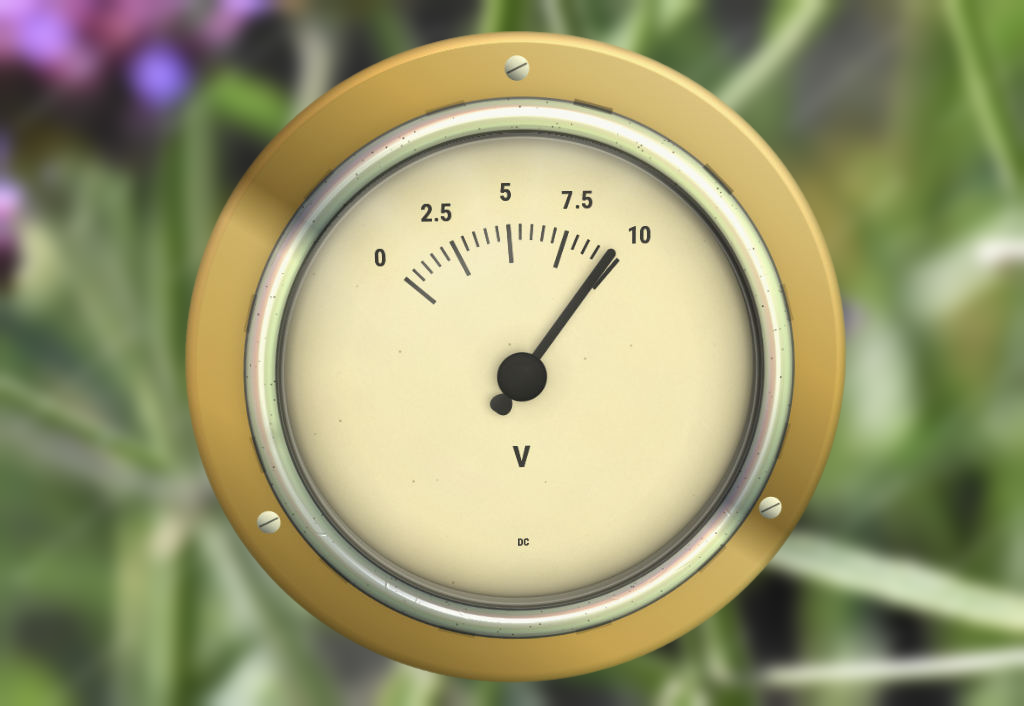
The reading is 9.5 V
